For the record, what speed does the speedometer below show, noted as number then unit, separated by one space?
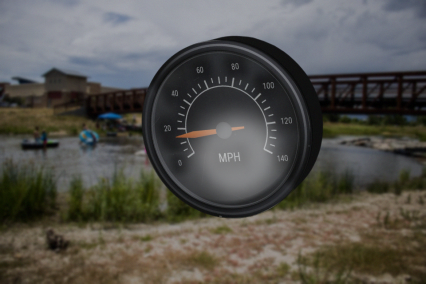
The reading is 15 mph
